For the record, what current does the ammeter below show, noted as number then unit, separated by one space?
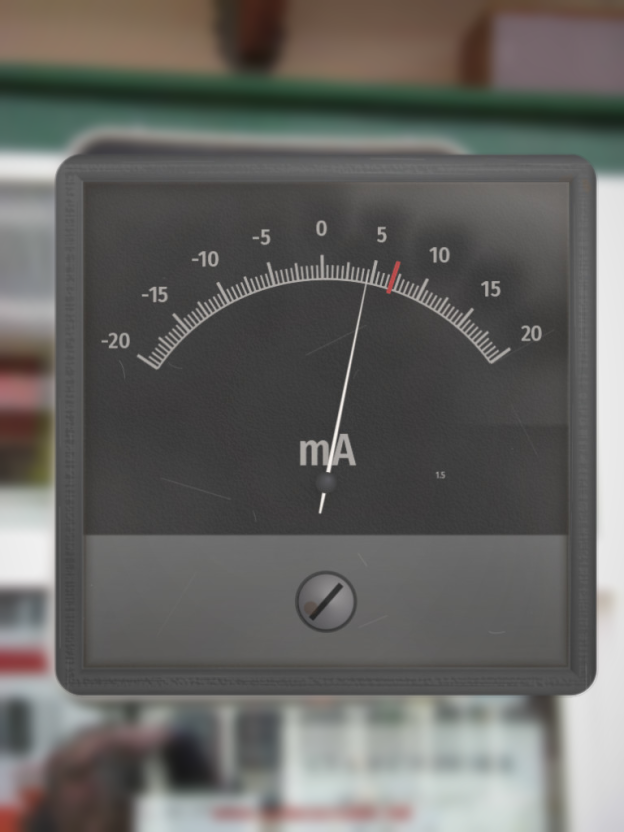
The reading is 4.5 mA
